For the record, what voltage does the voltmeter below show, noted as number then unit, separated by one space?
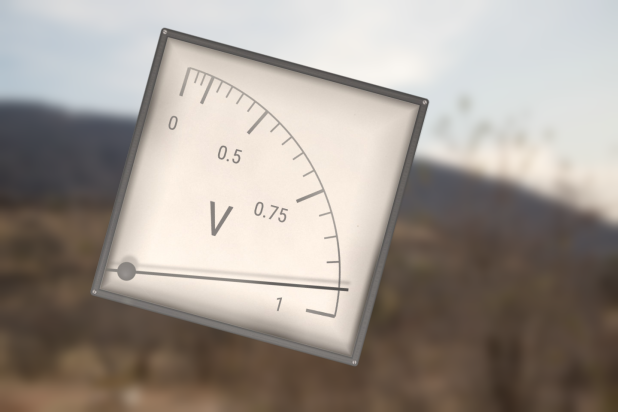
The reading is 0.95 V
